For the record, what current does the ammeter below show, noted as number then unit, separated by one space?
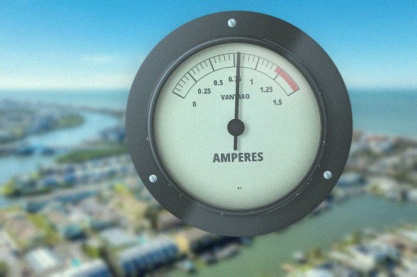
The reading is 0.8 A
